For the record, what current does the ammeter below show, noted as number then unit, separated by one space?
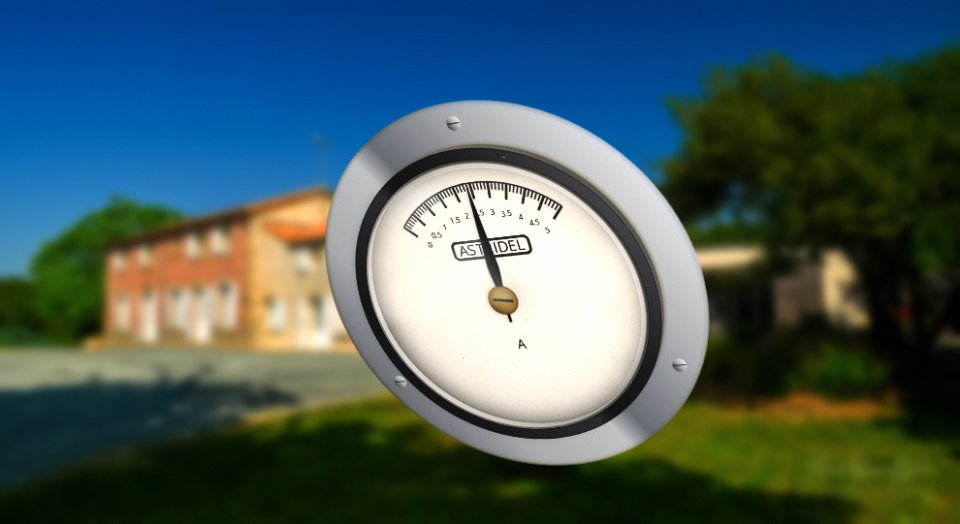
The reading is 2.5 A
